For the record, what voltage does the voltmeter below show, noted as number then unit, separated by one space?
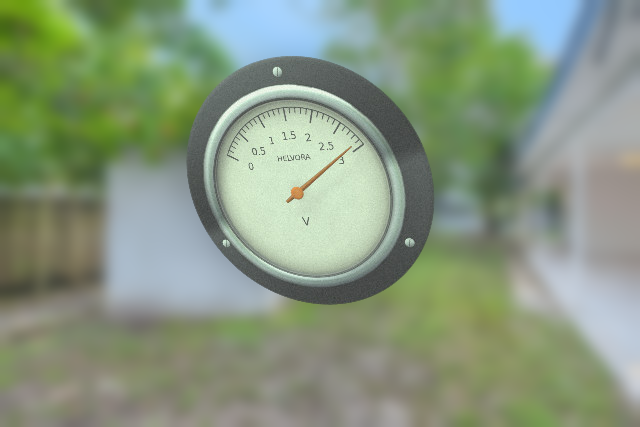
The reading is 2.9 V
